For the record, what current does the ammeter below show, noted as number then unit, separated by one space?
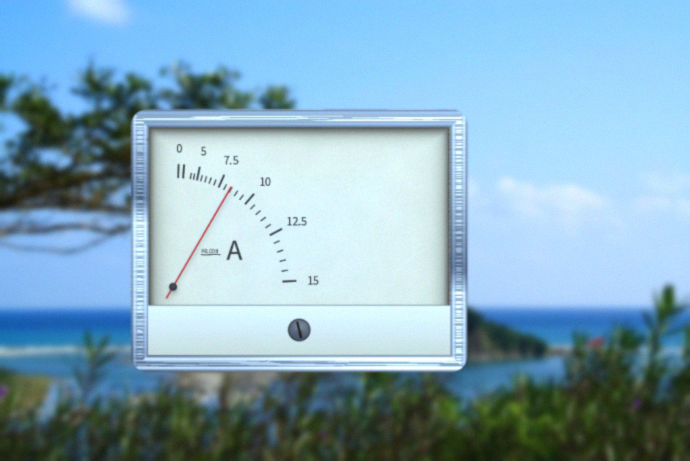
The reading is 8.5 A
